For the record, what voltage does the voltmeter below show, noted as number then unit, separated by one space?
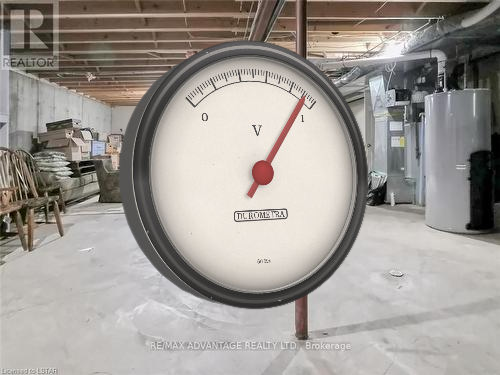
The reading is 0.9 V
